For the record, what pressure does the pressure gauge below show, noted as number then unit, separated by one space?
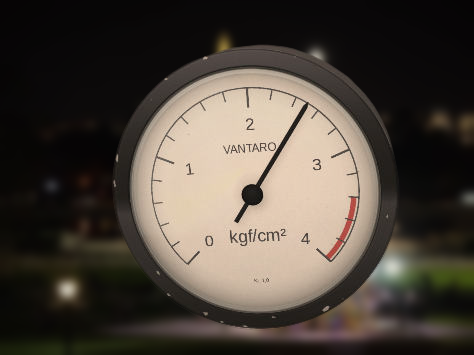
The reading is 2.5 kg/cm²
